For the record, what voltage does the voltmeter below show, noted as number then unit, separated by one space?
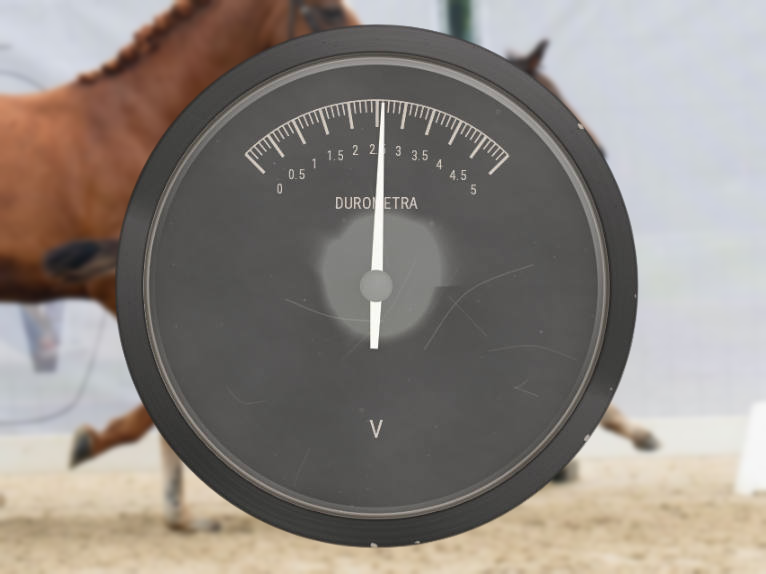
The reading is 2.6 V
